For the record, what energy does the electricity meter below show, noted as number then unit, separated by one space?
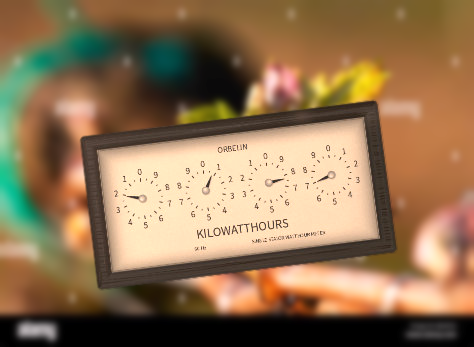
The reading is 2077 kWh
